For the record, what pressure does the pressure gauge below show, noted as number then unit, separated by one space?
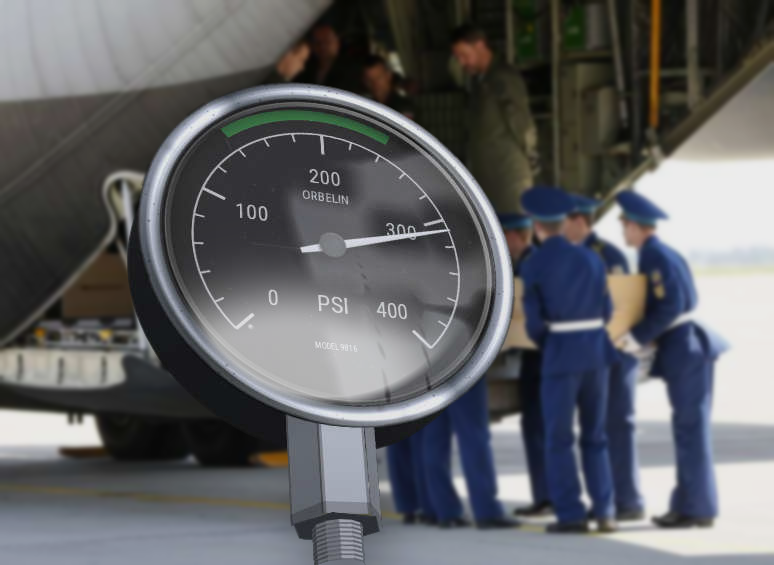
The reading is 310 psi
